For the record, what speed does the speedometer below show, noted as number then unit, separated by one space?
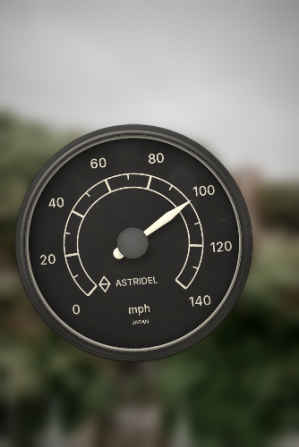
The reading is 100 mph
